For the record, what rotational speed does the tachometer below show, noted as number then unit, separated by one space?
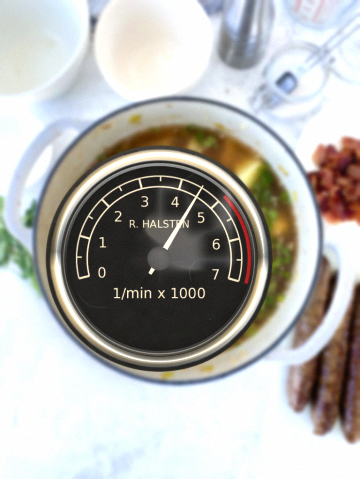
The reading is 4500 rpm
